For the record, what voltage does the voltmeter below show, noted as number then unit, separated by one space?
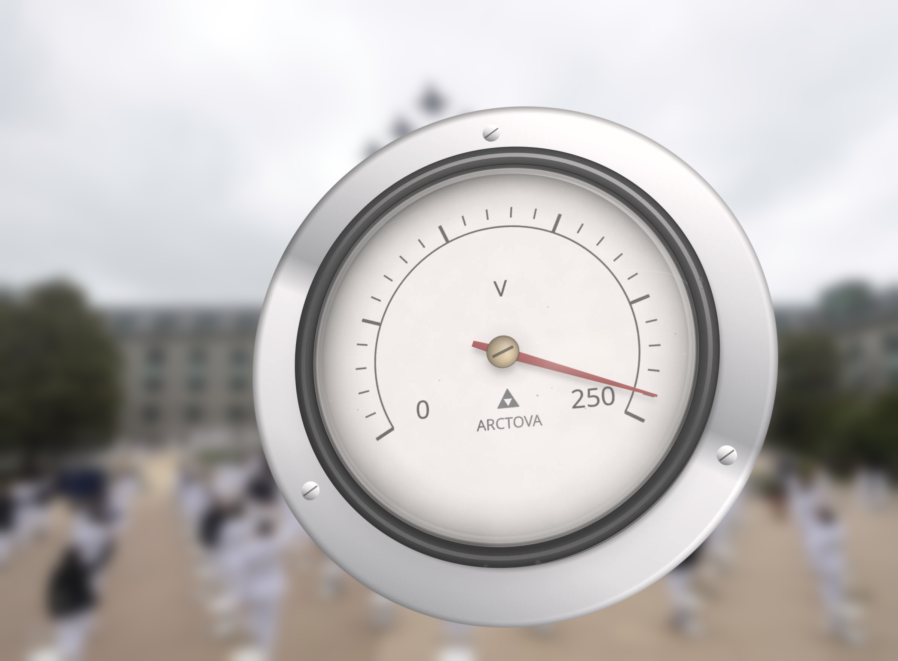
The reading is 240 V
